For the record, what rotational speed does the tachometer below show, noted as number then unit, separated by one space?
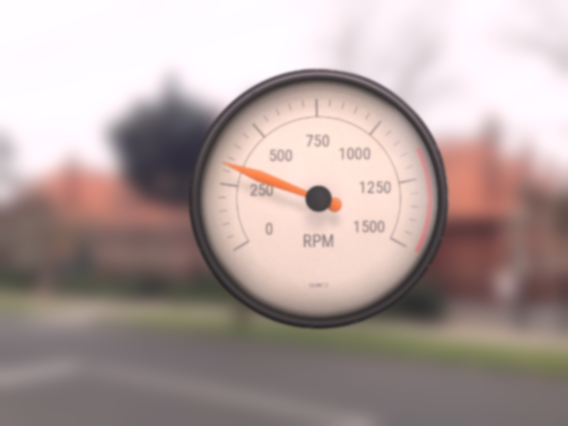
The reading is 325 rpm
